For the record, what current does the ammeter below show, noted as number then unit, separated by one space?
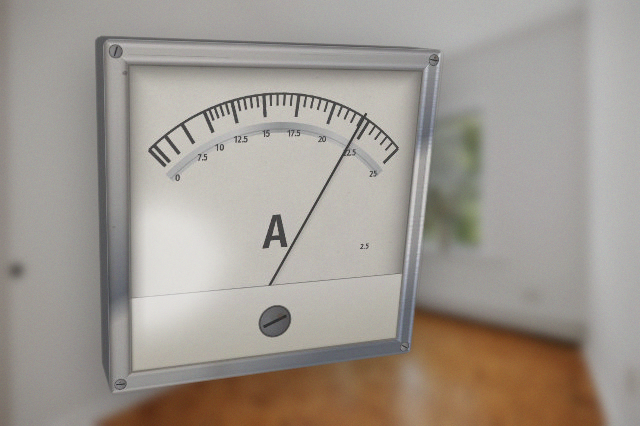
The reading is 22 A
